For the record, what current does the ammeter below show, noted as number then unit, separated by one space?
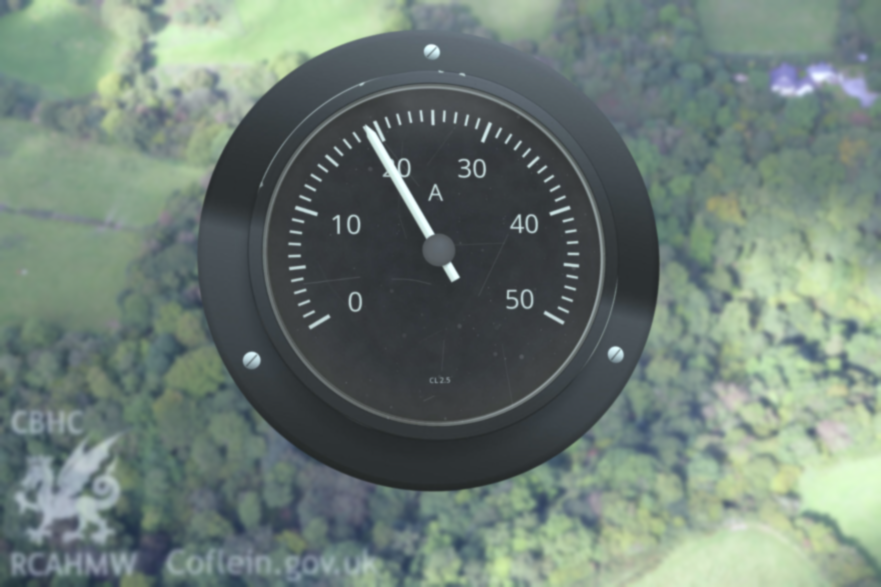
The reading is 19 A
